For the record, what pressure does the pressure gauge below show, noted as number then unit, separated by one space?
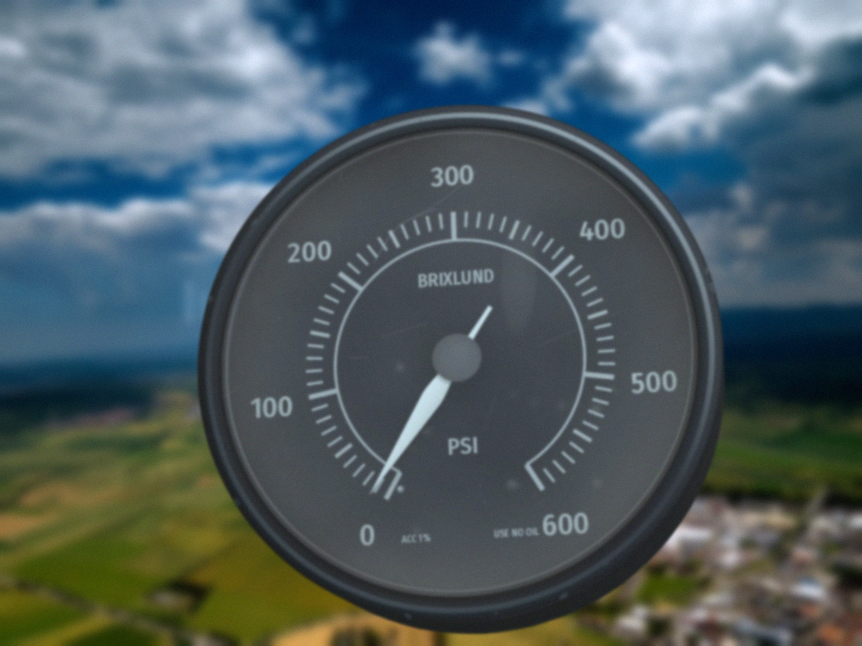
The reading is 10 psi
